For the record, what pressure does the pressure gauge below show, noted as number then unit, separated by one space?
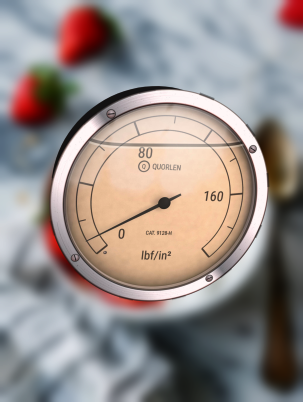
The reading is 10 psi
